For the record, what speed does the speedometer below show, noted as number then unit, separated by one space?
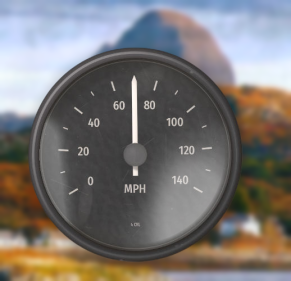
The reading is 70 mph
